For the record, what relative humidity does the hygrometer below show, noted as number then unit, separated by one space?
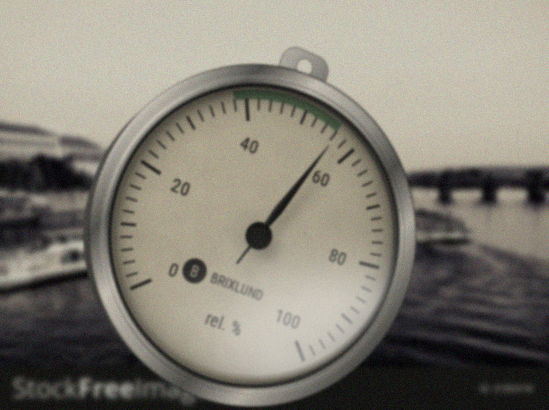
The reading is 56 %
